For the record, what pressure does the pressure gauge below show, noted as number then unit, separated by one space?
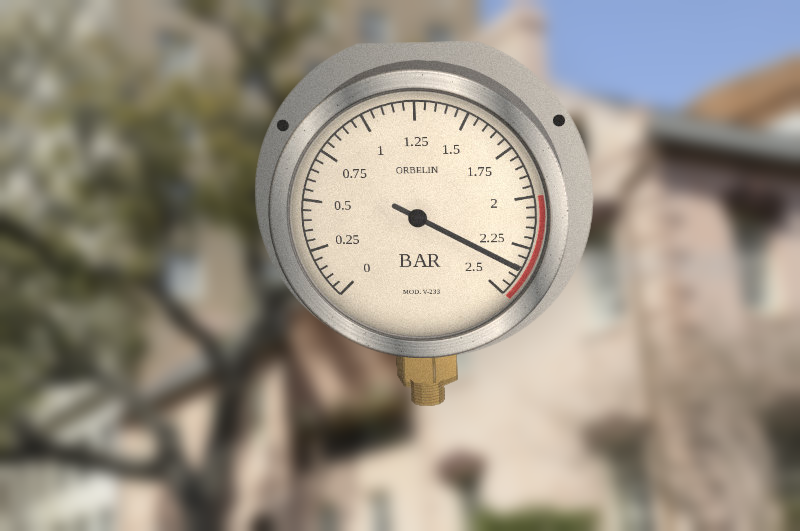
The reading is 2.35 bar
